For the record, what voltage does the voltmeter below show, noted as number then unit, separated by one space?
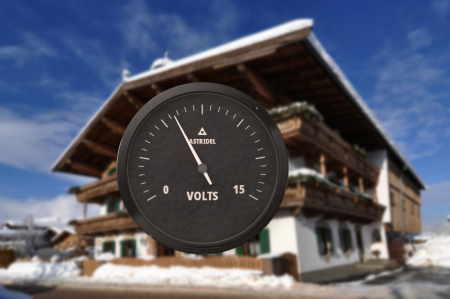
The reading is 5.75 V
